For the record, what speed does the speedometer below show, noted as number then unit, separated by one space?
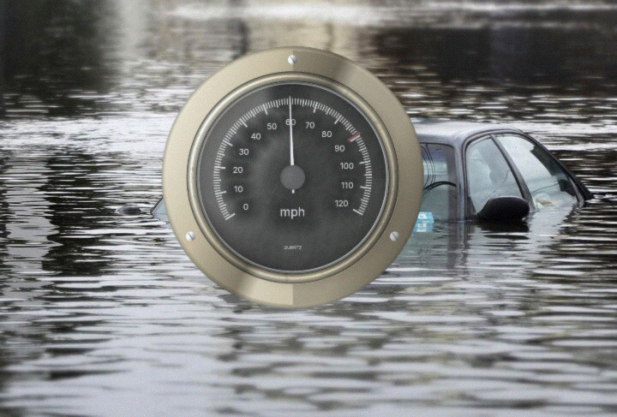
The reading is 60 mph
